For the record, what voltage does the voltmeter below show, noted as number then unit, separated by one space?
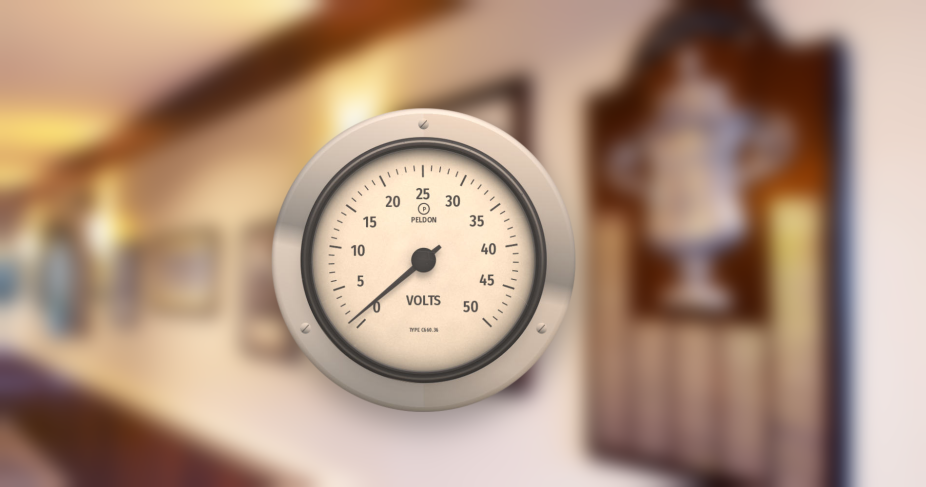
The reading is 1 V
